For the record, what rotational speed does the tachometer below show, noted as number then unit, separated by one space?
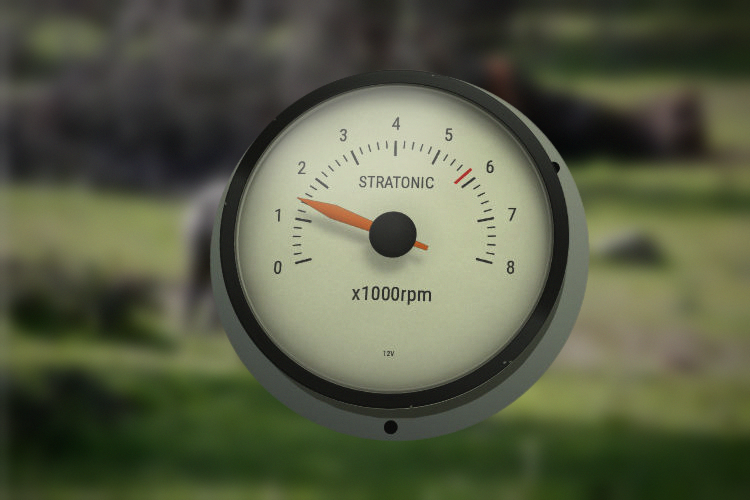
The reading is 1400 rpm
